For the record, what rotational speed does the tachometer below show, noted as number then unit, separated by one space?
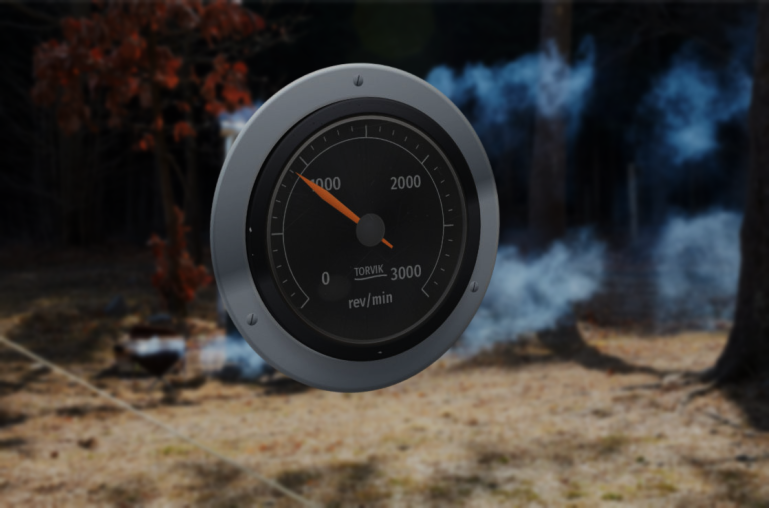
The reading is 900 rpm
